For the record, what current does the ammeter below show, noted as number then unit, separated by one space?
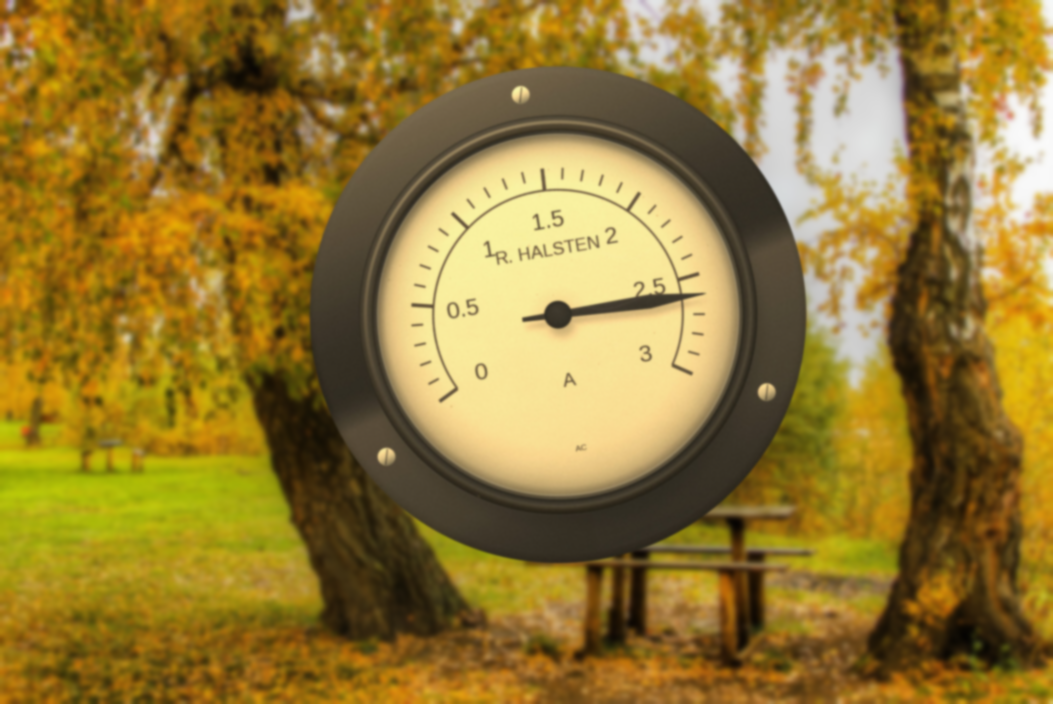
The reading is 2.6 A
